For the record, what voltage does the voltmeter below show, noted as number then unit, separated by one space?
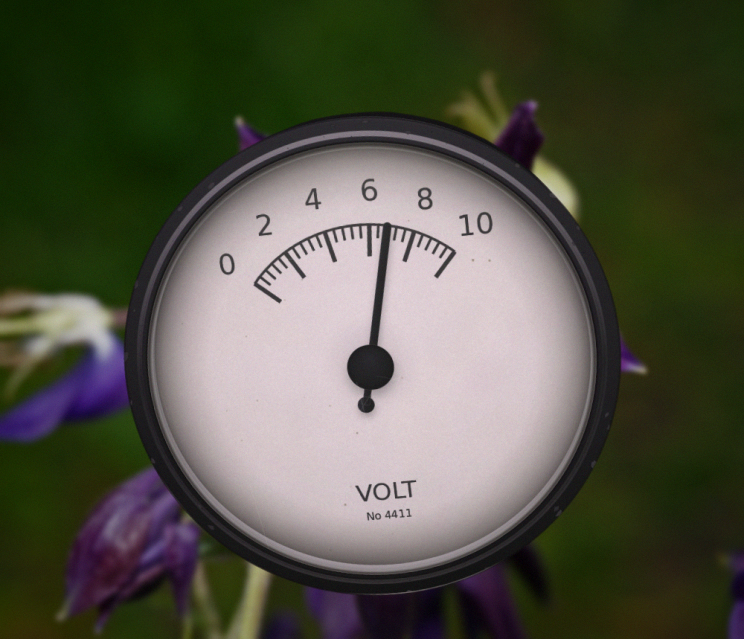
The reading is 6.8 V
